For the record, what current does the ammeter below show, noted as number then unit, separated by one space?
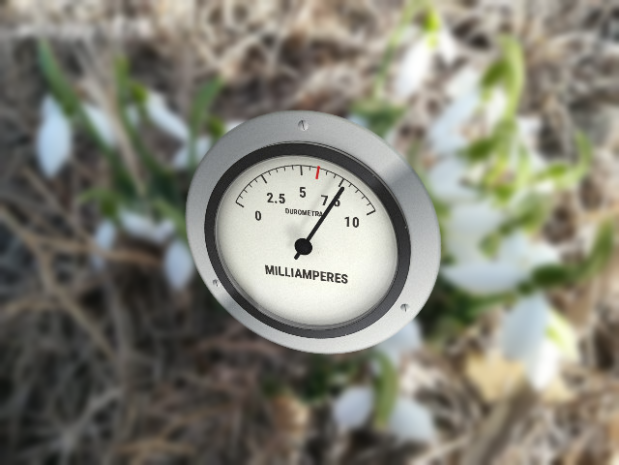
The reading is 7.75 mA
